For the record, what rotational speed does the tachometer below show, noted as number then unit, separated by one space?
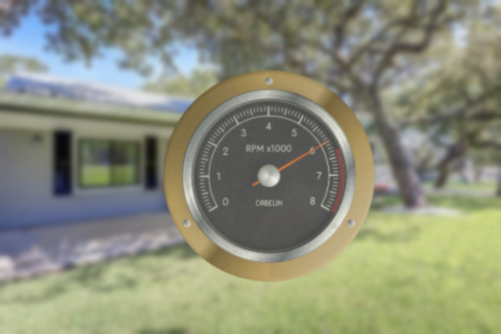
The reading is 6000 rpm
